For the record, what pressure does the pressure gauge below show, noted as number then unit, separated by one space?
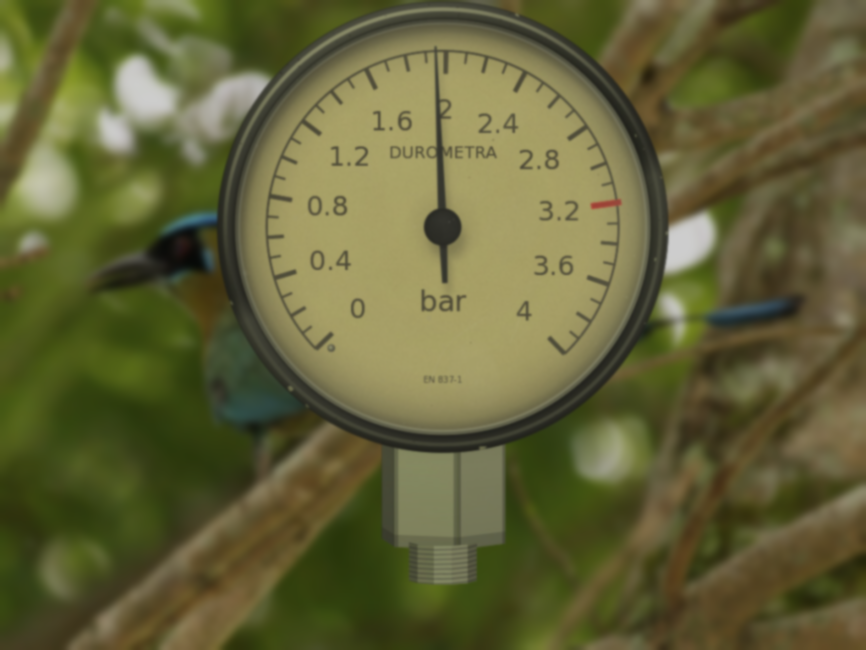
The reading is 1.95 bar
